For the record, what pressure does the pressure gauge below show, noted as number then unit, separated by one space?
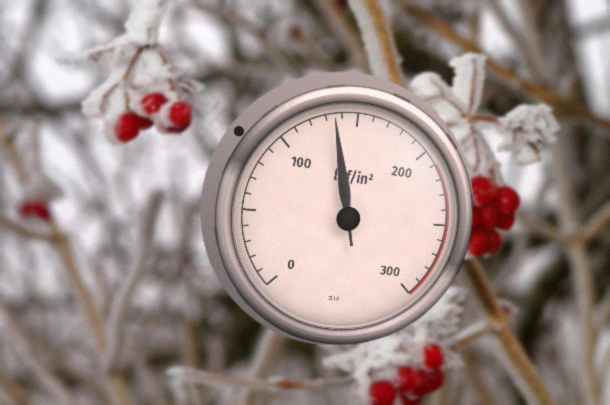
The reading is 135 psi
